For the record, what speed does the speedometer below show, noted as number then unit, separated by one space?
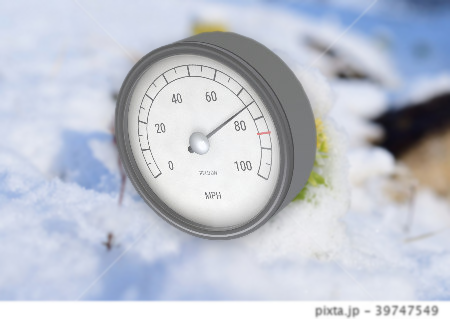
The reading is 75 mph
